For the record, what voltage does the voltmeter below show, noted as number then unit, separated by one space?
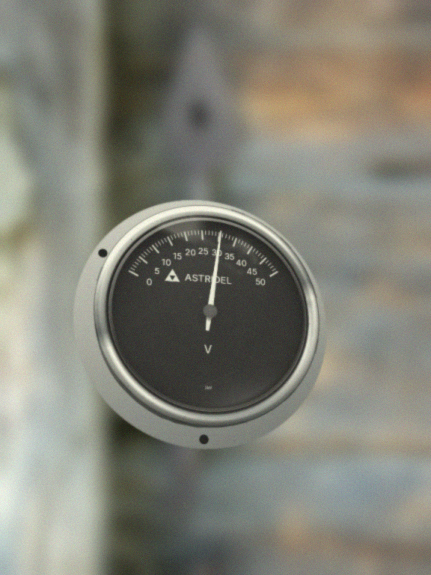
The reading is 30 V
